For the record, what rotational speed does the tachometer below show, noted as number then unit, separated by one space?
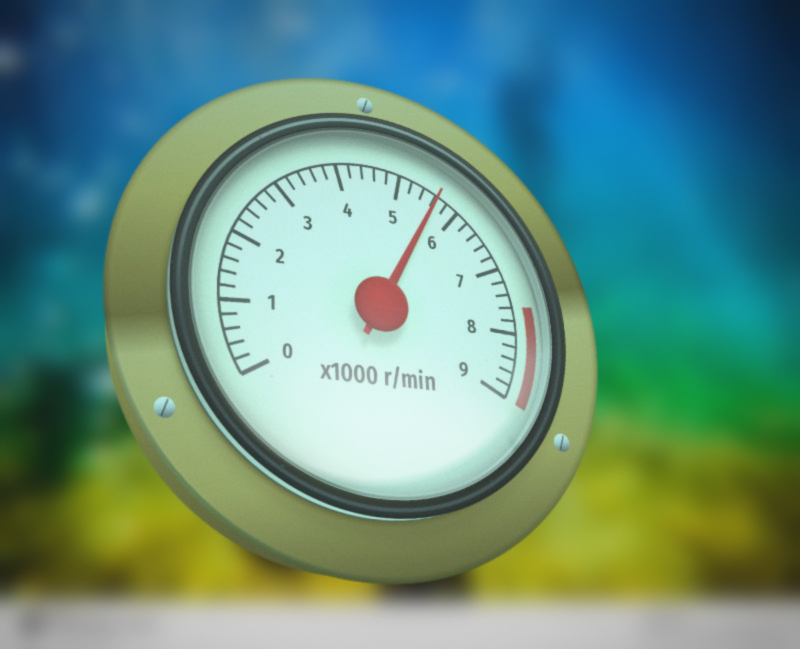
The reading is 5600 rpm
